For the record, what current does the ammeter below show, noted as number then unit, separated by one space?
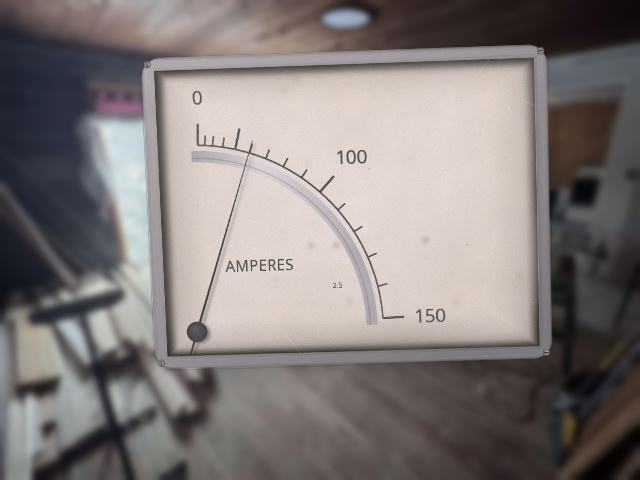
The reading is 60 A
